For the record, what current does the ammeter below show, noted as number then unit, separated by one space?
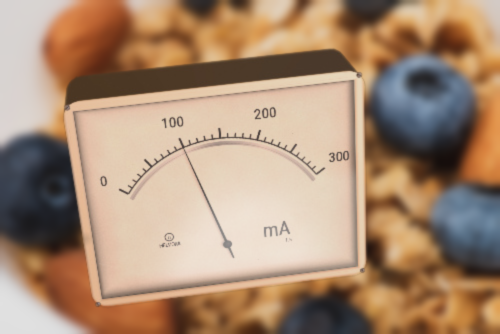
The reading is 100 mA
